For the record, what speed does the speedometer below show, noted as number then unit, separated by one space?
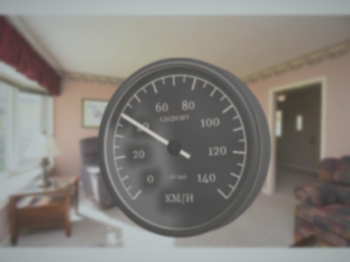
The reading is 40 km/h
